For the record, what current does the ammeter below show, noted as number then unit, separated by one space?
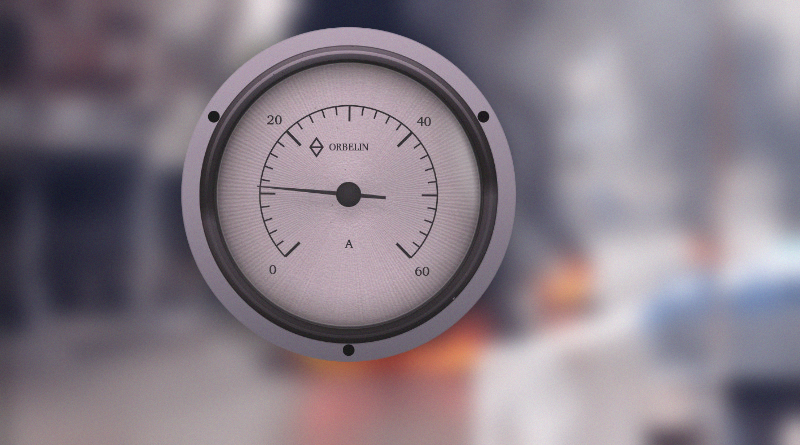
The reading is 11 A
